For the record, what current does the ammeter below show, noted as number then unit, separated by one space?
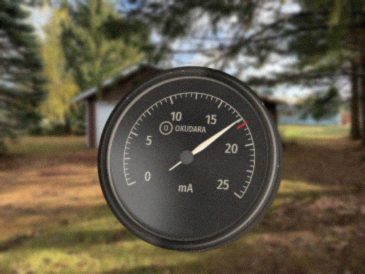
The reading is 17.5 mA
